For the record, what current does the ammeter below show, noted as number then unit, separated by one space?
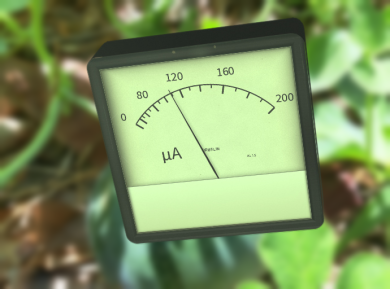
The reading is 110 µA
